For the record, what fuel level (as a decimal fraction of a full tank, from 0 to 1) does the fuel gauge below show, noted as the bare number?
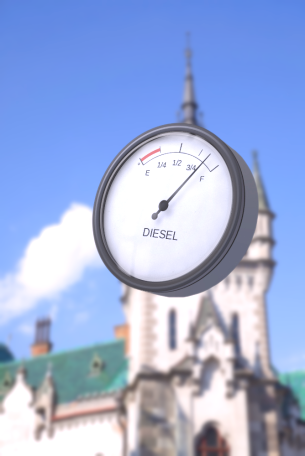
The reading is 0.875
